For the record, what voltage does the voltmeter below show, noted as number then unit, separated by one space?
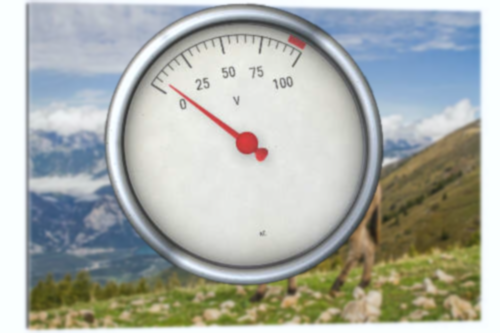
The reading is 5 V
